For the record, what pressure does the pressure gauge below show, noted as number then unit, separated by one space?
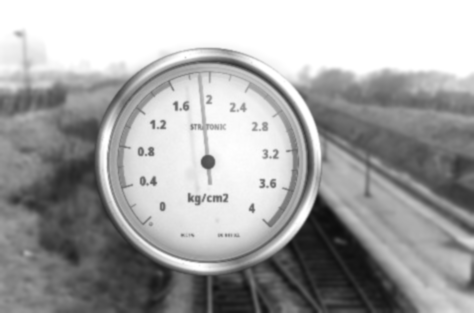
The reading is 1.9 kg/cm²
